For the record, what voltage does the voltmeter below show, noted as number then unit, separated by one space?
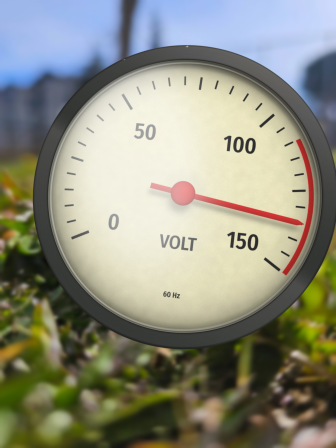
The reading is 135 V
